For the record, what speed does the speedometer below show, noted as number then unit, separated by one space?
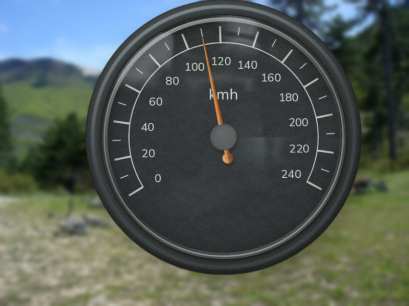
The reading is 110 km/h
